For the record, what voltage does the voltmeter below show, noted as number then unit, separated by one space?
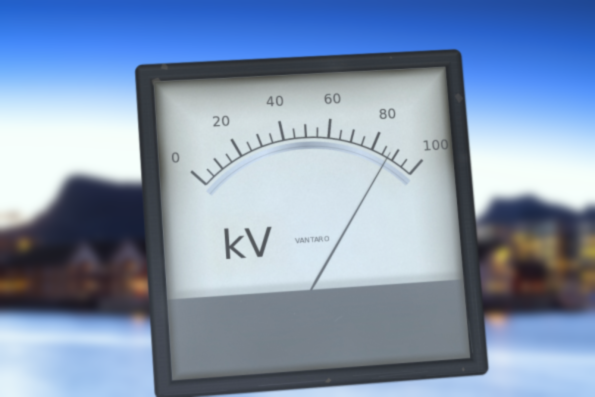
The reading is 87.5 kV
